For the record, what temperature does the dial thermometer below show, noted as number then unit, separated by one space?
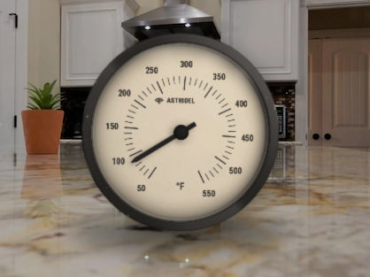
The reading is 90 °F
